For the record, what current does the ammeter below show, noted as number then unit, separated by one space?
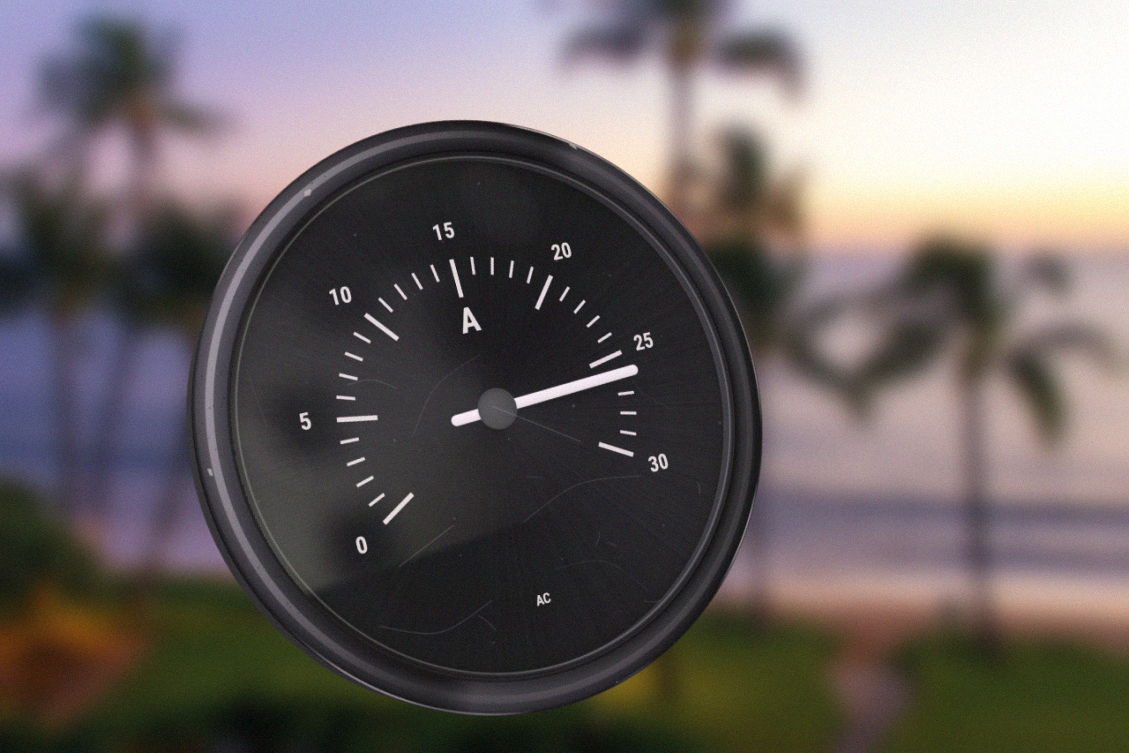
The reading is 26 A
